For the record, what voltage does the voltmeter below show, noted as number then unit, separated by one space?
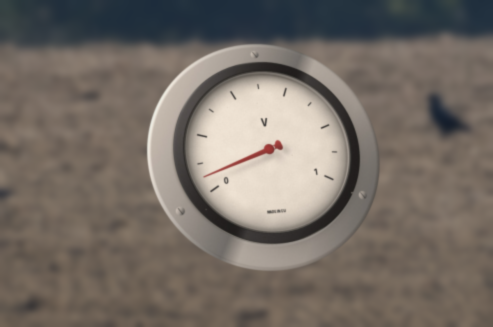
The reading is 0.05 V
